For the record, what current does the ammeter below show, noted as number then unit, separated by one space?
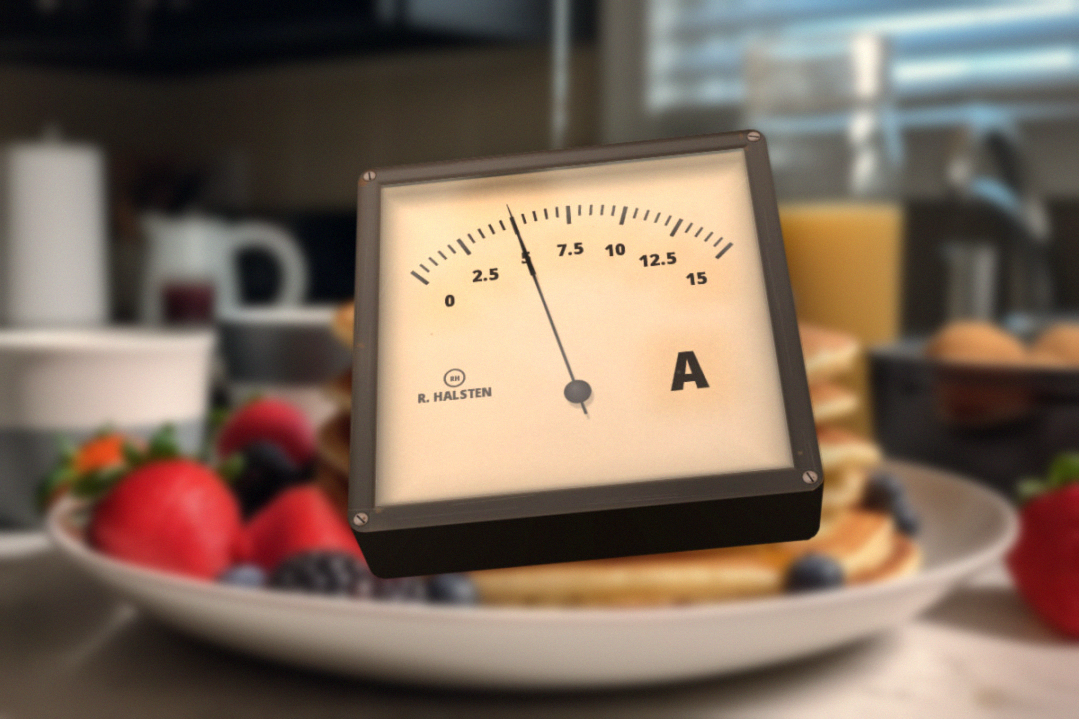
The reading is 5 A
